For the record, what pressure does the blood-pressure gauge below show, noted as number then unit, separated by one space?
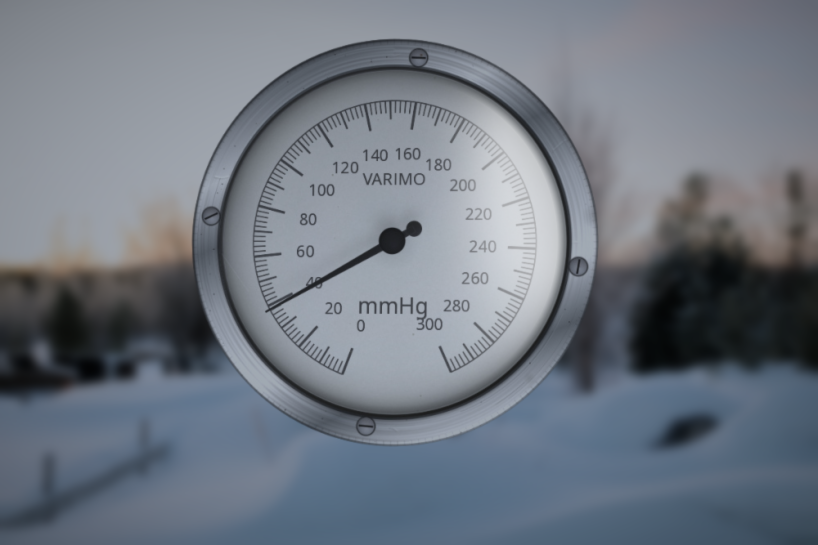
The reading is 38 mmHg
